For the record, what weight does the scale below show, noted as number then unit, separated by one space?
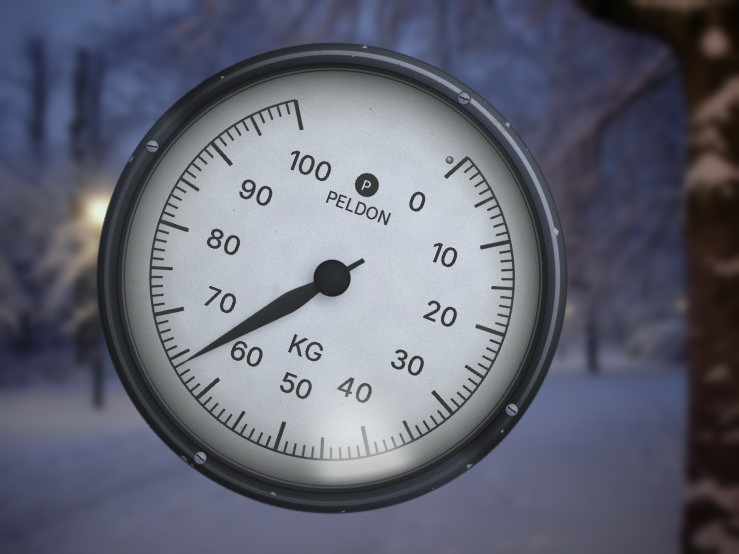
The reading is 64 kg
